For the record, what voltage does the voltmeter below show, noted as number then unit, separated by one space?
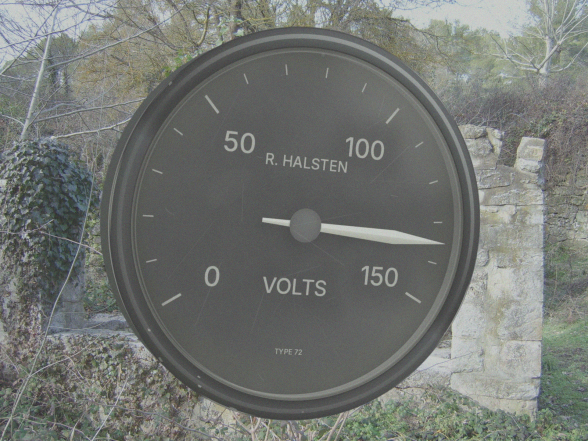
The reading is 135 V
